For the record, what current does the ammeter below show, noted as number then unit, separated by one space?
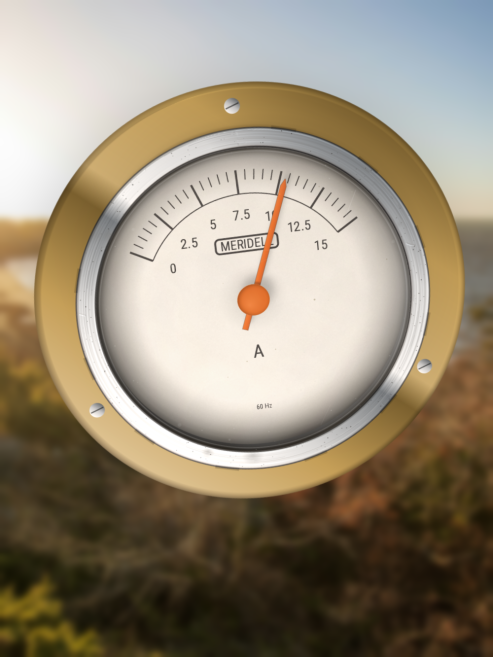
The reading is 10.25 A
